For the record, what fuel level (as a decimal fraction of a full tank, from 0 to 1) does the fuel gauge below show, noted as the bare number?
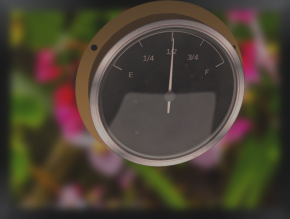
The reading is 0.5
